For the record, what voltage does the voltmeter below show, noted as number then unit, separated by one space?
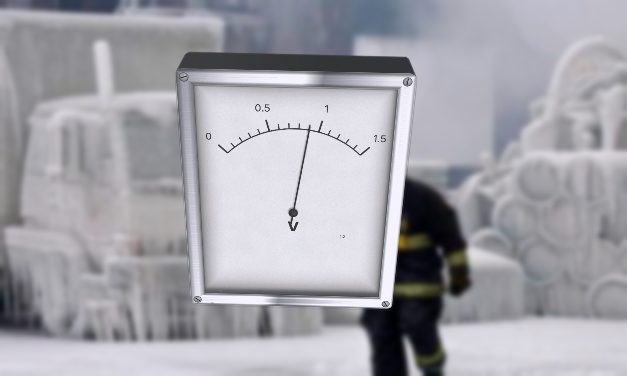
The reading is 0.9 V
